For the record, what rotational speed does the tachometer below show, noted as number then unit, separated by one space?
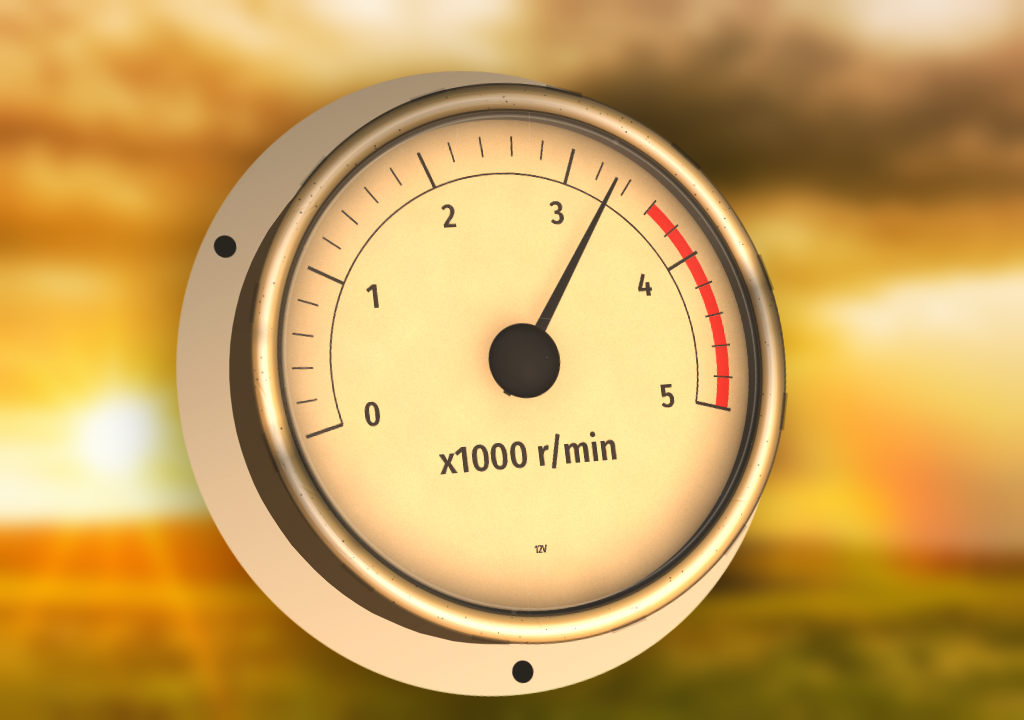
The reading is 3300 rpm
